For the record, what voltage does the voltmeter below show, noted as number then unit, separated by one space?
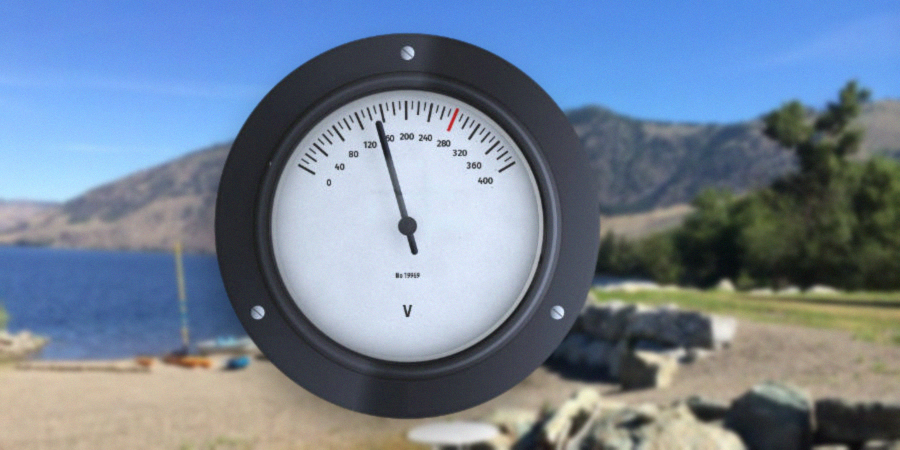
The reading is 150 V
